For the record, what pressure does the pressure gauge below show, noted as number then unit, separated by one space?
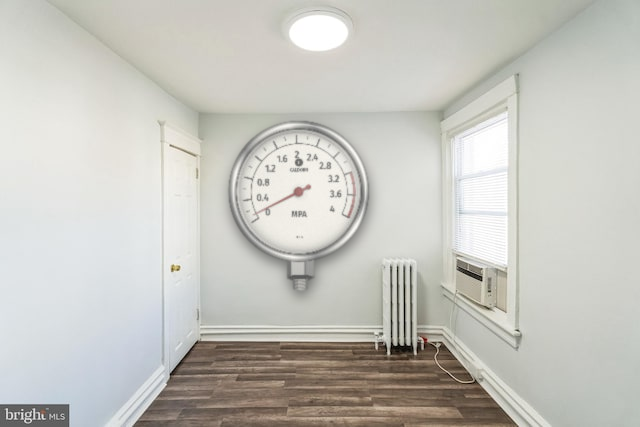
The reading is 0.1 MPa
